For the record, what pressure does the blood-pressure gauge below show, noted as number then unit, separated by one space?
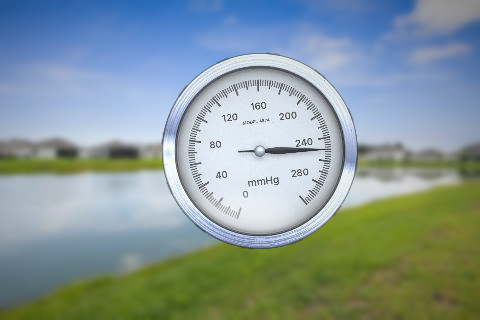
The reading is 250 mmHg
